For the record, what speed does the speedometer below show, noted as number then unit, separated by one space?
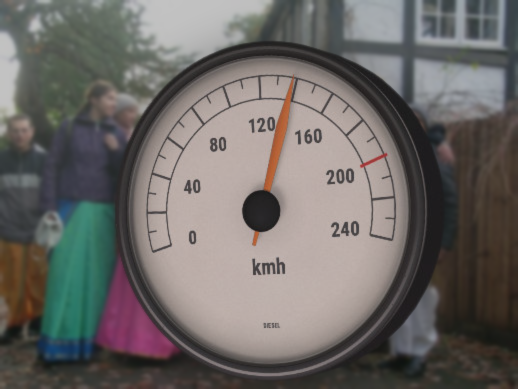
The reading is 140 km/h
